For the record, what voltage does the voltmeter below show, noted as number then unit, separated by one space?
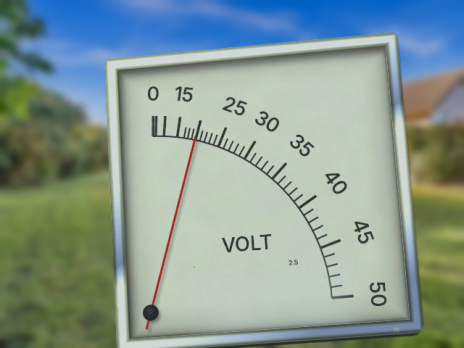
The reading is 20 V
